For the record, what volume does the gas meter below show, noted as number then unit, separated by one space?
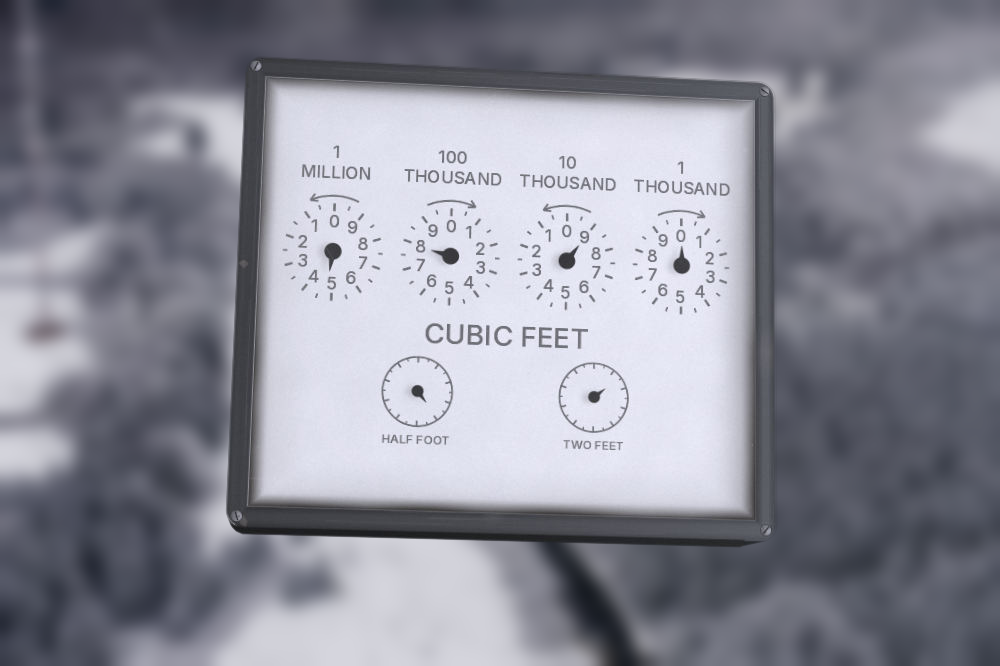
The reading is 479000 ft³
